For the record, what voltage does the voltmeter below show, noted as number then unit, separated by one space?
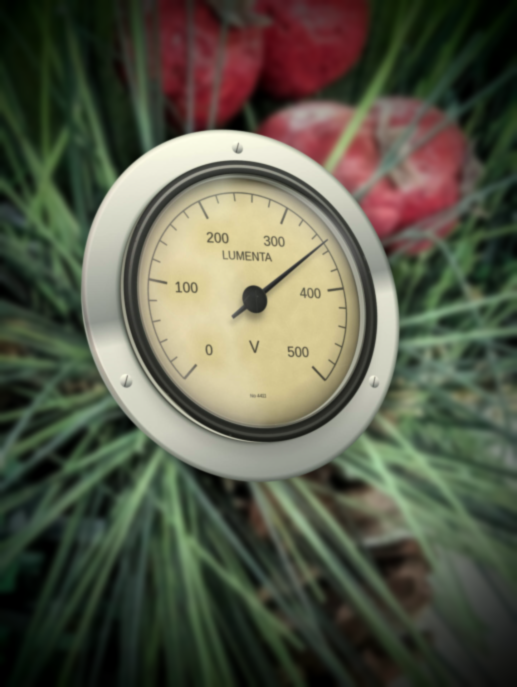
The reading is 350 V
